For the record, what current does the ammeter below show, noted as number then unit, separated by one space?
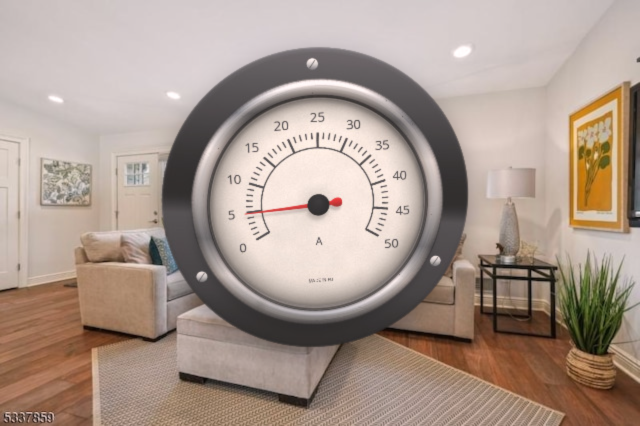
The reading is 5 A
